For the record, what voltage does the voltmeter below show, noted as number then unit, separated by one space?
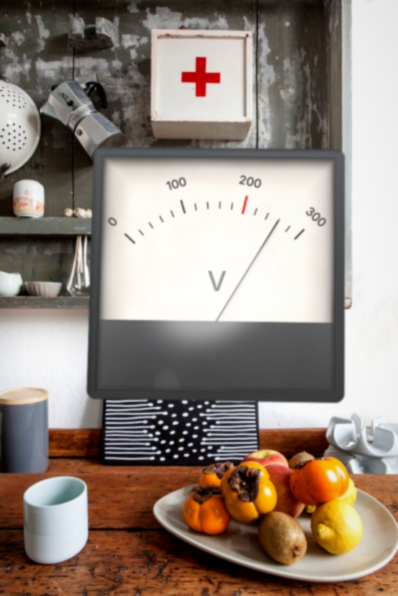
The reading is 260 V
